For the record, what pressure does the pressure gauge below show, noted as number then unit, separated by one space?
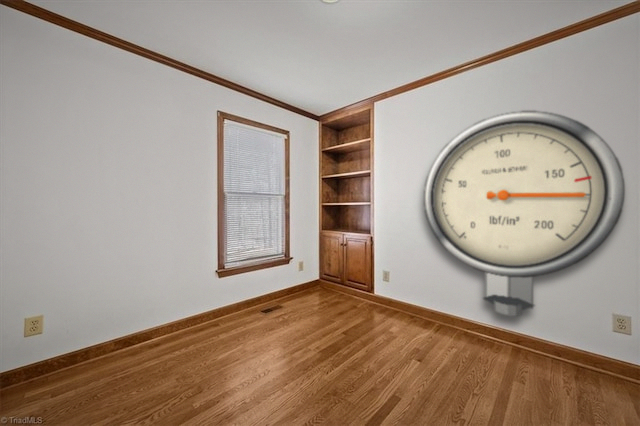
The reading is 170 psi
